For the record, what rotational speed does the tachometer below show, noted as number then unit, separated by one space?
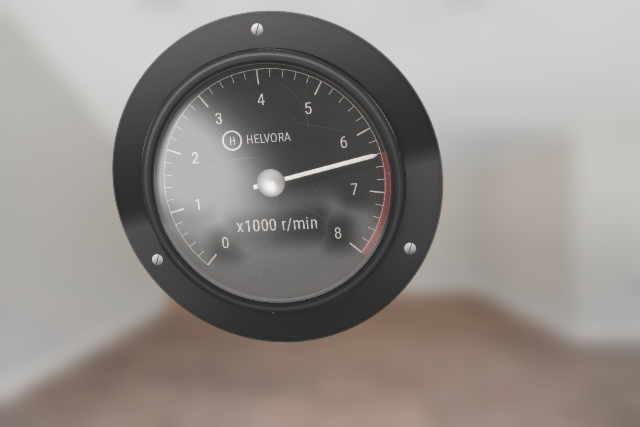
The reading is 6400 rpm
